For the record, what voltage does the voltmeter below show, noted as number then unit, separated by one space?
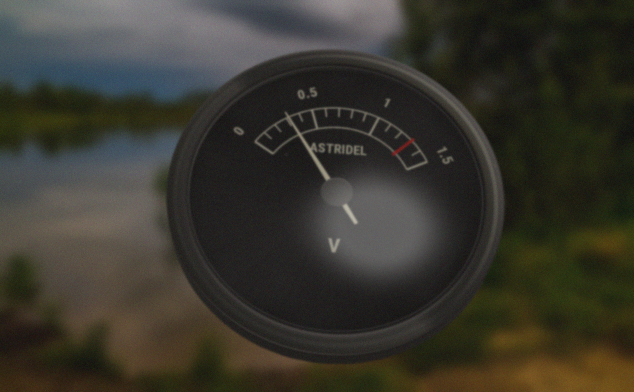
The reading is 0.3 V
